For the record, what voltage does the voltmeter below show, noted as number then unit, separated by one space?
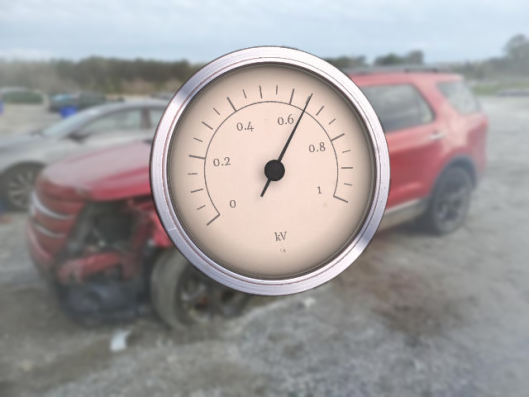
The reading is 0.65 kV
